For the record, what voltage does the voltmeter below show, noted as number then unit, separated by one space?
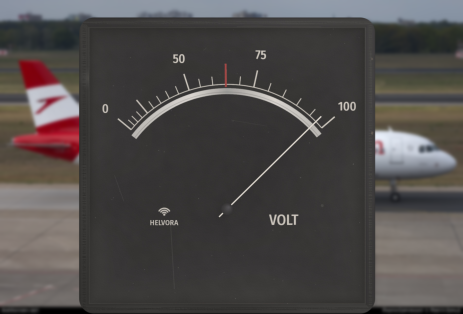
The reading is 97.5 V
